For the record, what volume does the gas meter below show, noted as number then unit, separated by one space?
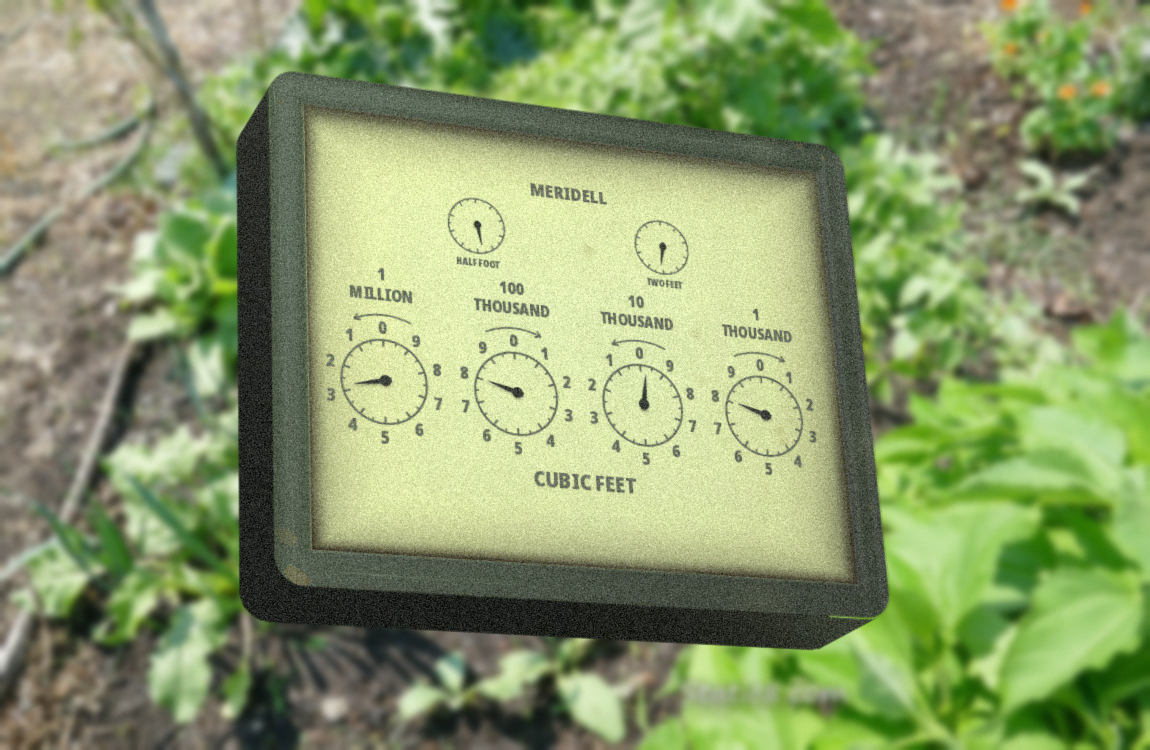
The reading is 279800 ft³
